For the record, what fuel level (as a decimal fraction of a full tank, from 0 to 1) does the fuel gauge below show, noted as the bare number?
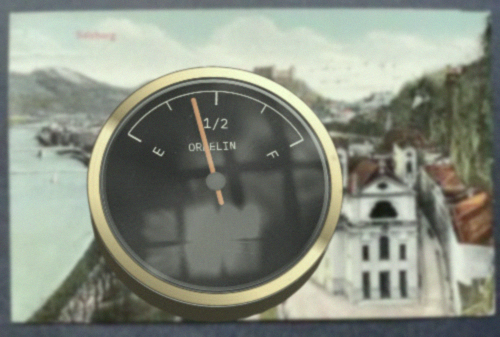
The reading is 0.375
